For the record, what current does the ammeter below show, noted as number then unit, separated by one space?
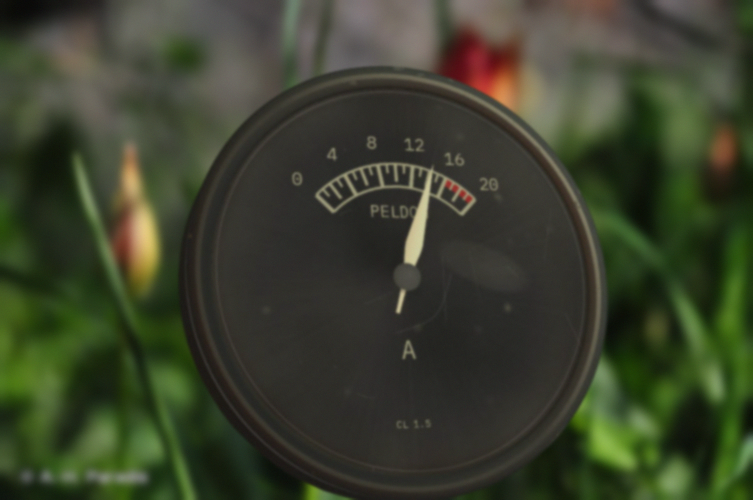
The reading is 14 A
